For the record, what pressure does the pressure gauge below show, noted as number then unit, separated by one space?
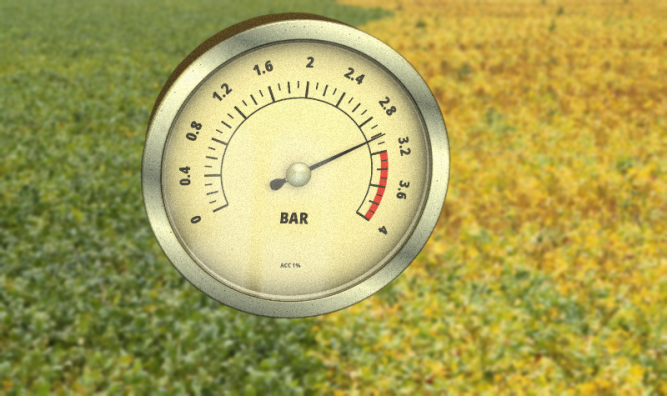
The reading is 3 bar
